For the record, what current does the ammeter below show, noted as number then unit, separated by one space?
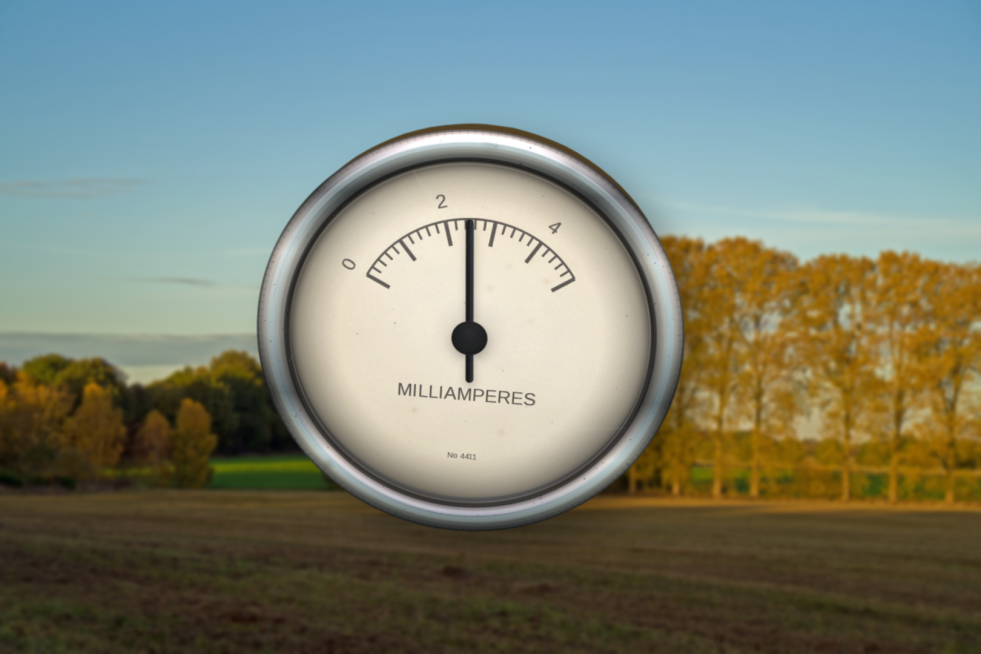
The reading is 2.5 mA
